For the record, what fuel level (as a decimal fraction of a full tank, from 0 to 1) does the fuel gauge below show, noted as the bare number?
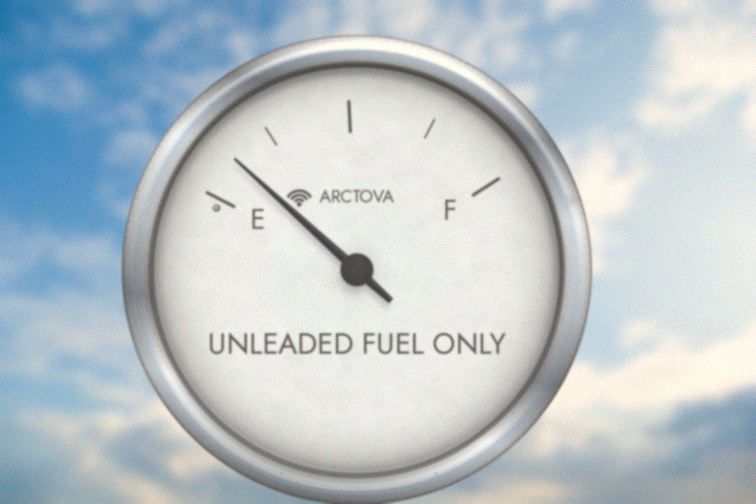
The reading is 0.125
